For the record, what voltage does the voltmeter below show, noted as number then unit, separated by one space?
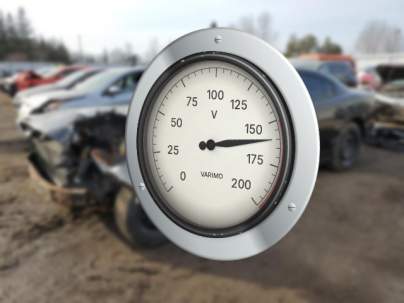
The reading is 160 V
